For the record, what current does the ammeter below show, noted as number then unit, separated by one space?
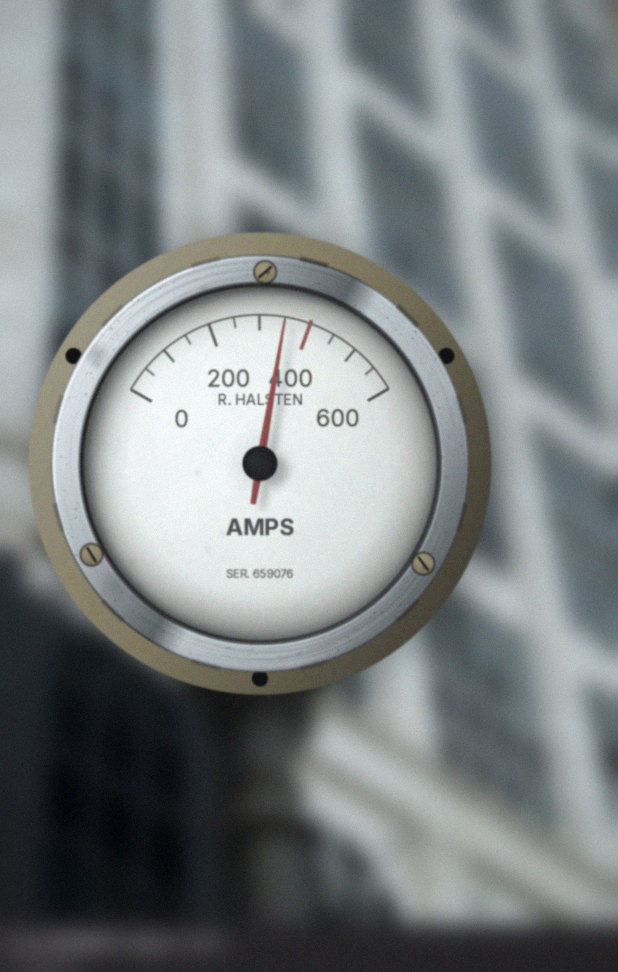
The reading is 350 A
